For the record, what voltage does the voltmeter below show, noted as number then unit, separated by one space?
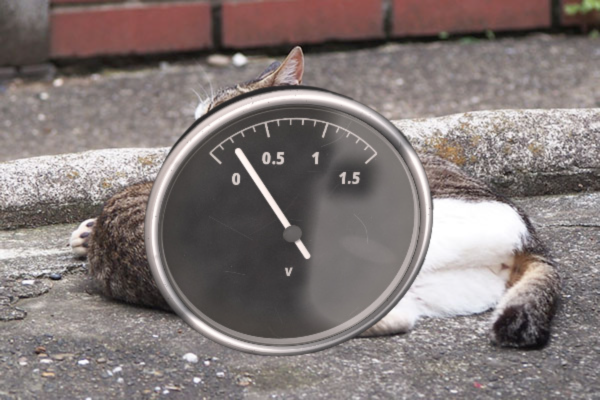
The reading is 0.2 V
